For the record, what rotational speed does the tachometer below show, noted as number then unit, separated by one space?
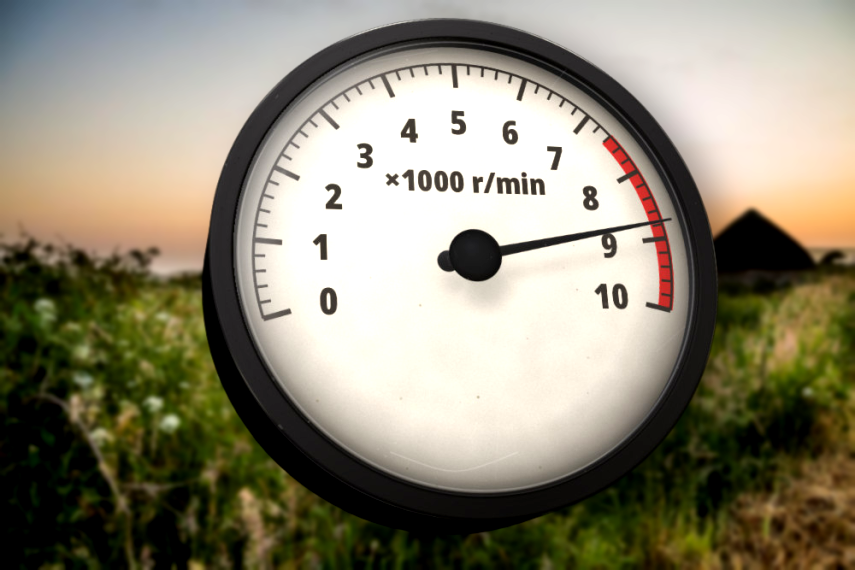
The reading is 8800 rpm
